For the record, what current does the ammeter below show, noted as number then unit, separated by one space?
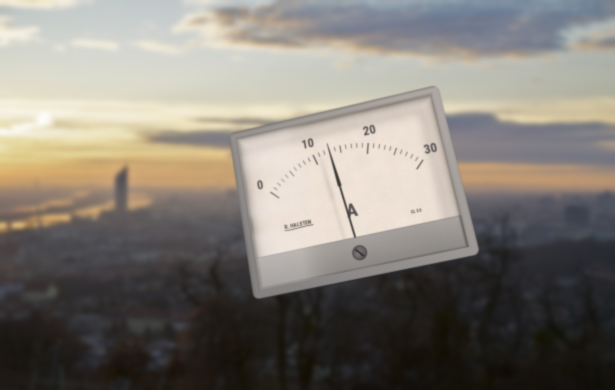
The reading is 13 A
